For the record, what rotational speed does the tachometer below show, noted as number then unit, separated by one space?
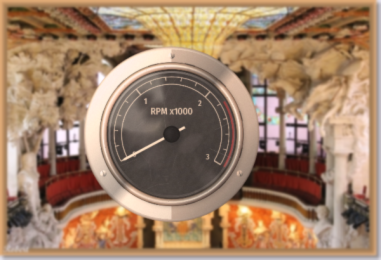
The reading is 0 rpm
